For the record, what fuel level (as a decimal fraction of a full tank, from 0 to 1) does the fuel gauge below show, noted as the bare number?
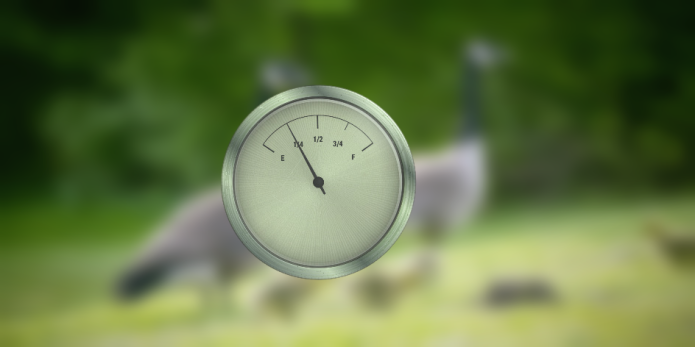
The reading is 0.25
